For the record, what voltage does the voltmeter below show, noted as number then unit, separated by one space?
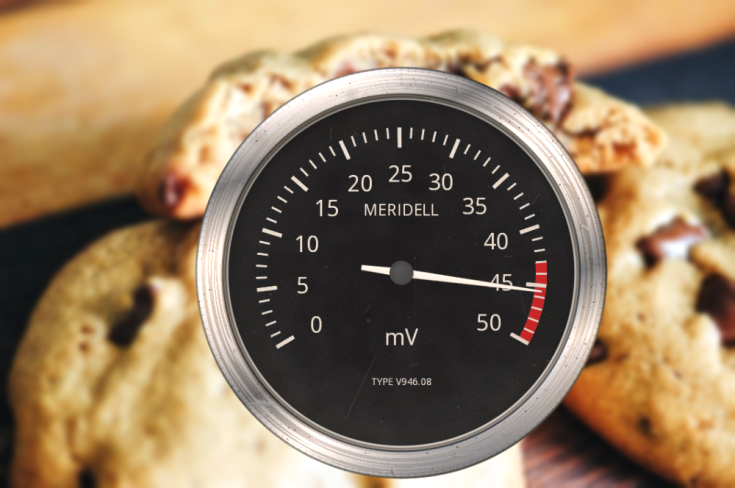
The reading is 45.5 mV
